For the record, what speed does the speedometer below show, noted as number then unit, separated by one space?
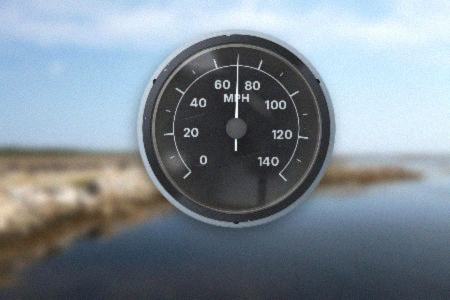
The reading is 70 mph
